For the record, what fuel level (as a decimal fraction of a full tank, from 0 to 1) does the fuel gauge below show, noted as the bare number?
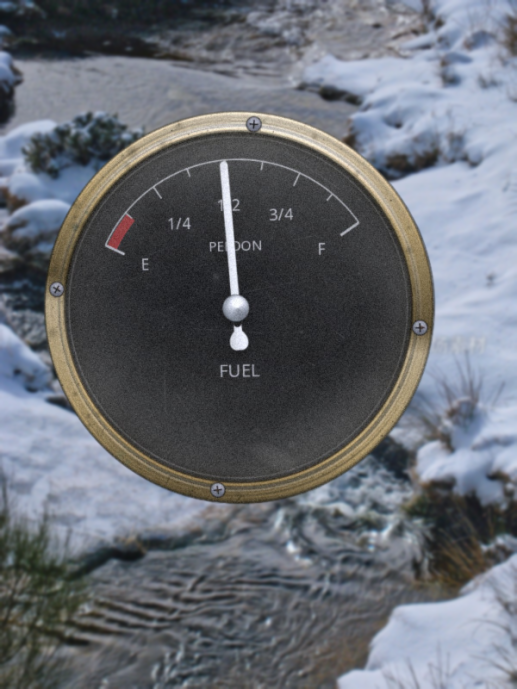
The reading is 0.5
